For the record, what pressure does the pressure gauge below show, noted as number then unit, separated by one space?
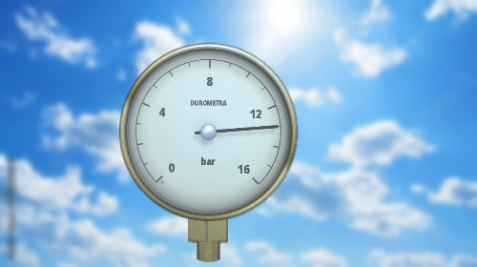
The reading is 13 bar
